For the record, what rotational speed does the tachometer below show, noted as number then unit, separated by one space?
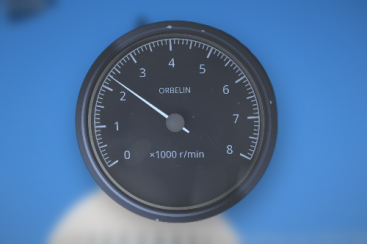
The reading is 2300 rpm
